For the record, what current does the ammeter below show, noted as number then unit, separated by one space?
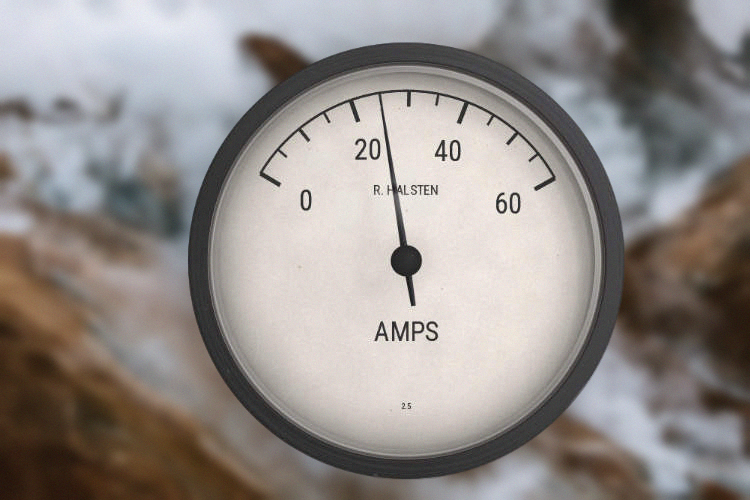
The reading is 25 A
